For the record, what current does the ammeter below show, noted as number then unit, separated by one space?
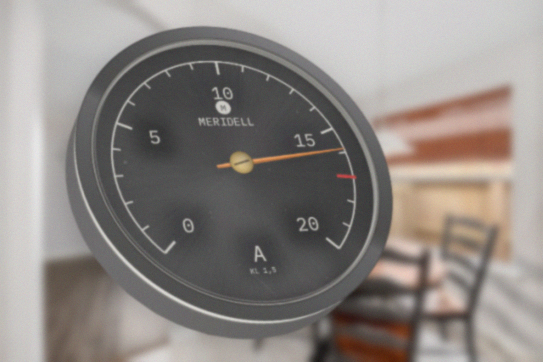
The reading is 16 A
